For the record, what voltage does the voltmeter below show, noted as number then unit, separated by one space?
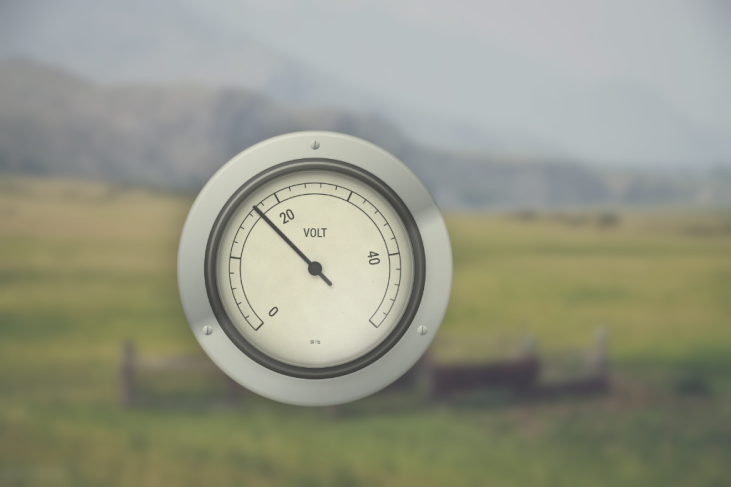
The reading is 17 V
